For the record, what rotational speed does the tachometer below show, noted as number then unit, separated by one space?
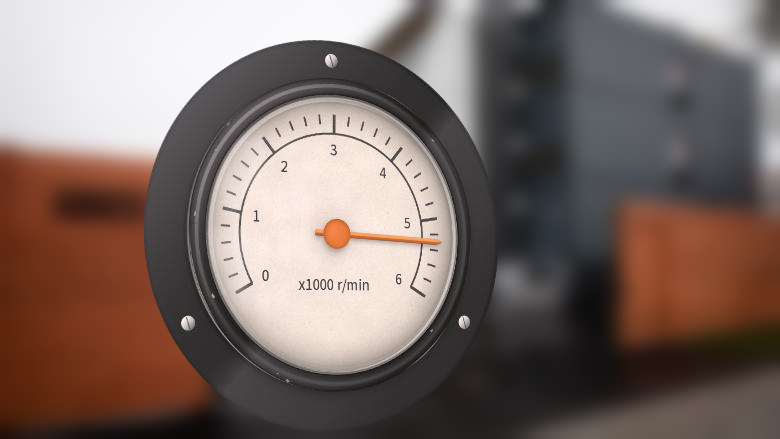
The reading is 5300 rpm
